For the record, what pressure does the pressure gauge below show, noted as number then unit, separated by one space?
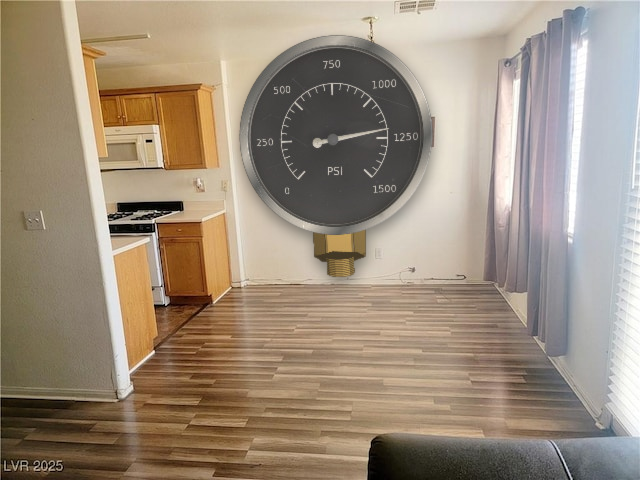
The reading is 1200 psi
